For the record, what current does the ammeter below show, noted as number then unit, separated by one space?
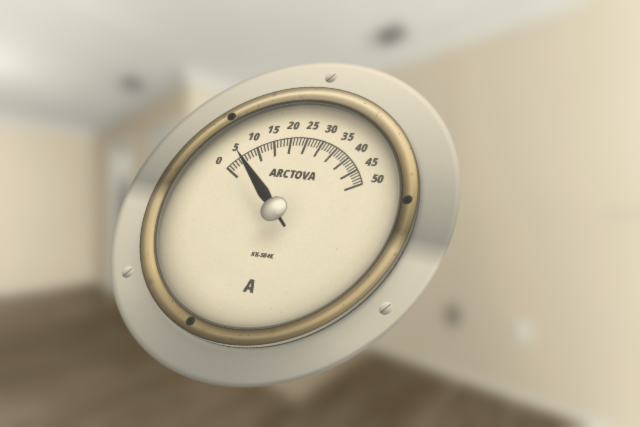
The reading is 5 A
